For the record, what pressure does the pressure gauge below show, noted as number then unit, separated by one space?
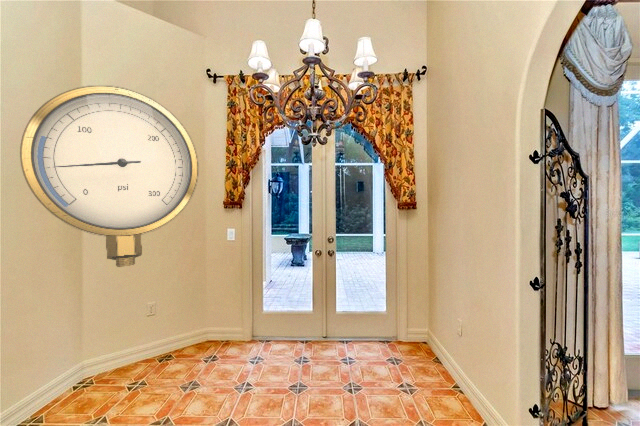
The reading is 40 psi
